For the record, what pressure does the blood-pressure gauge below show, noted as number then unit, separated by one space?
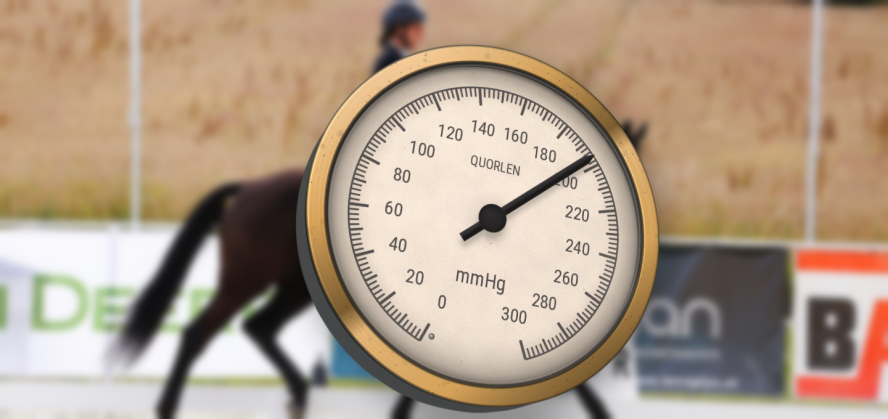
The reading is 196 mmHg
